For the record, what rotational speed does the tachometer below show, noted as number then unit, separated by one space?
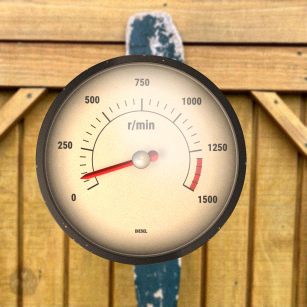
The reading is 75 rpm
